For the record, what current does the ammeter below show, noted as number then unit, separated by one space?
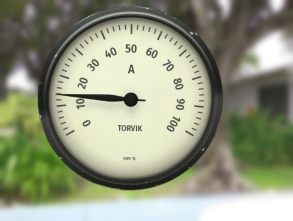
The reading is 14 A
